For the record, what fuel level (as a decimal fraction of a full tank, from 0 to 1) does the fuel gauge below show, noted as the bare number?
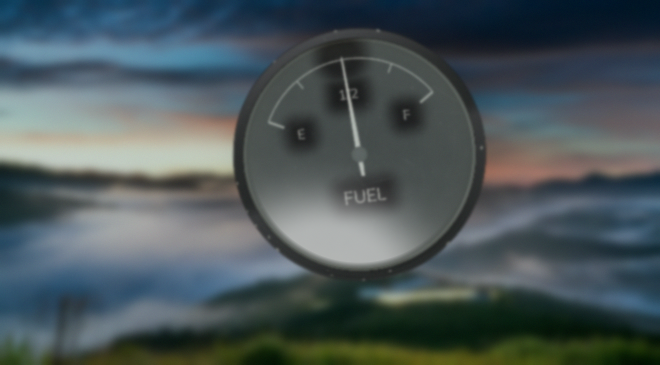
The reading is 0.5
